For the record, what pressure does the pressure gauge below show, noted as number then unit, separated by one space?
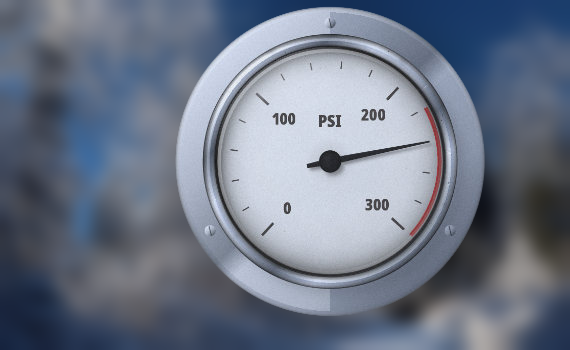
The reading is 240 psi
